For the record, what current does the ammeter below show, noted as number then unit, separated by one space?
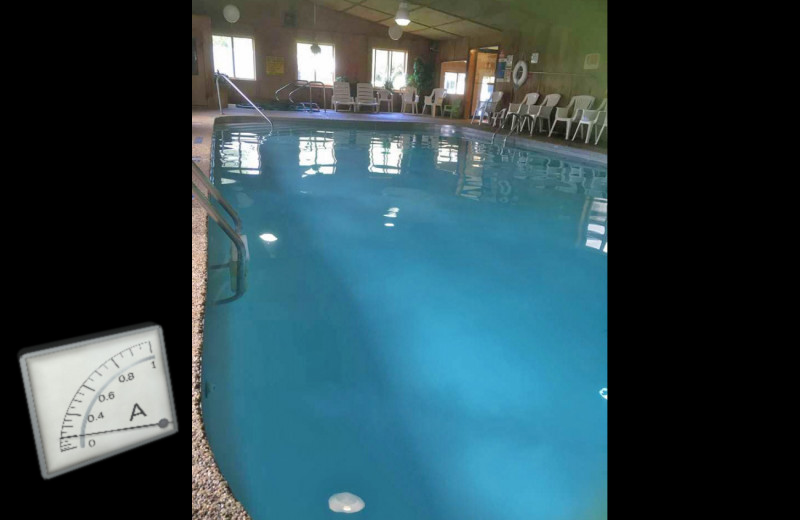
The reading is 0.2 A
